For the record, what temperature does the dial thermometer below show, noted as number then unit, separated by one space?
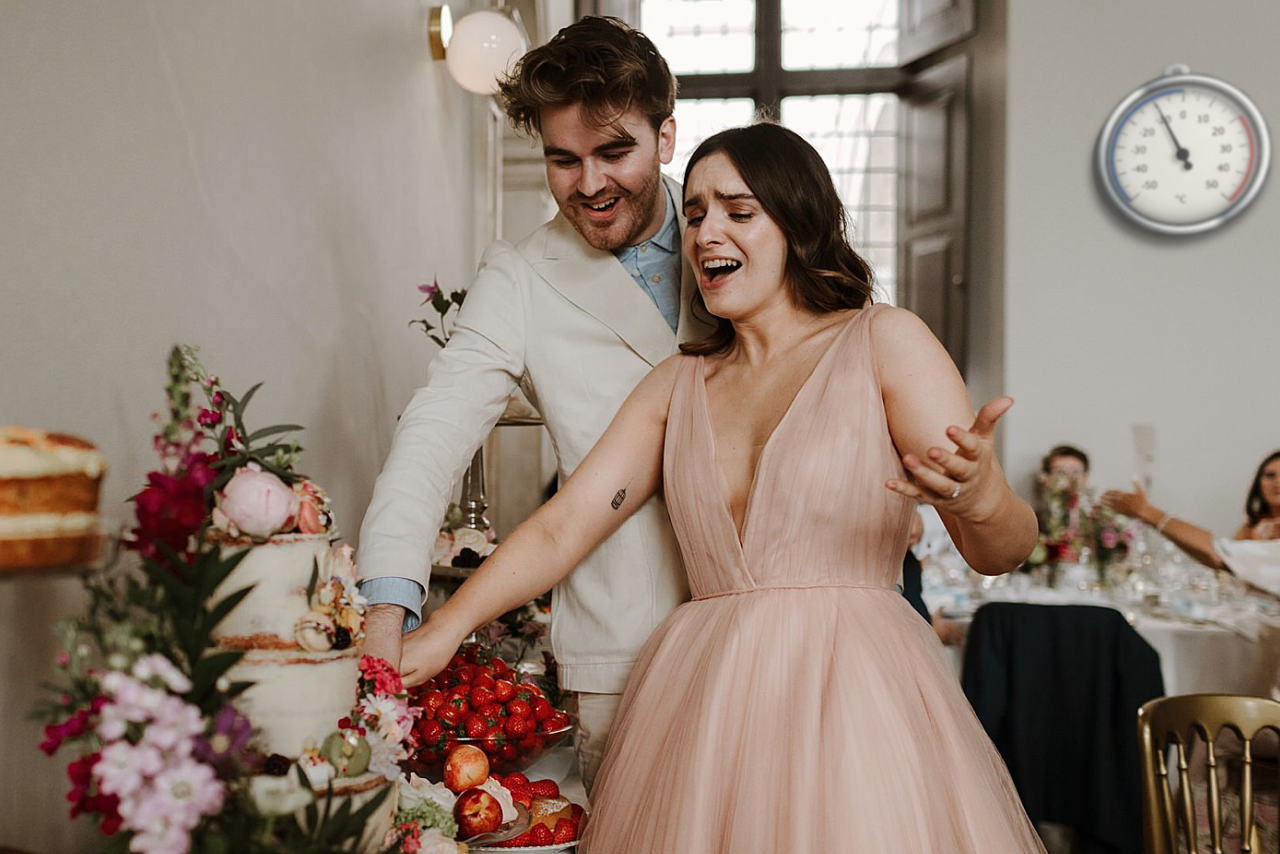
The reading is -10 °C
